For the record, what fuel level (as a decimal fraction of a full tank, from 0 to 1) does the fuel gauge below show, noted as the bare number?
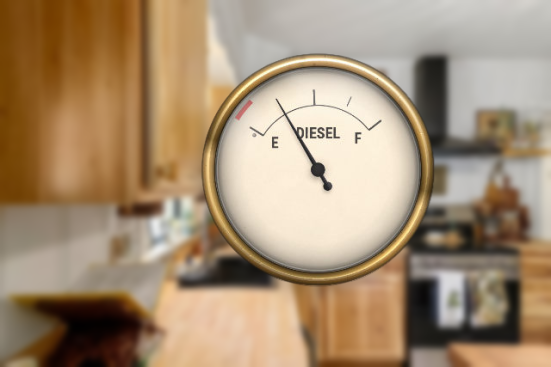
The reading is 0.25
